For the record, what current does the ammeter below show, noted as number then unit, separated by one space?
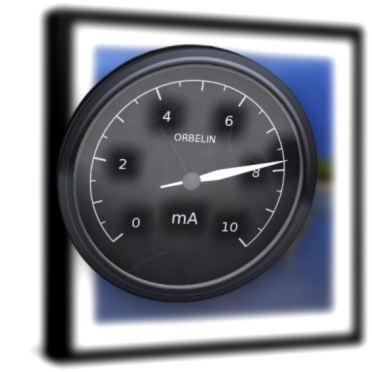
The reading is 7.75 mA
